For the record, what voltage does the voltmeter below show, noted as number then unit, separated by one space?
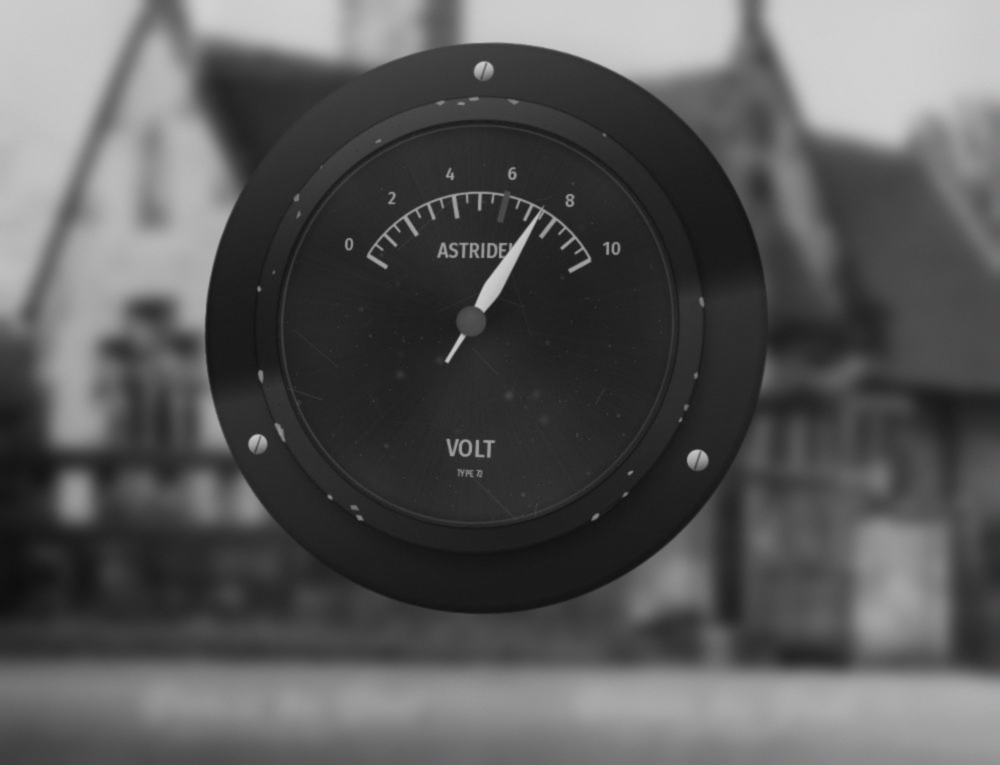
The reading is 7.5 V
